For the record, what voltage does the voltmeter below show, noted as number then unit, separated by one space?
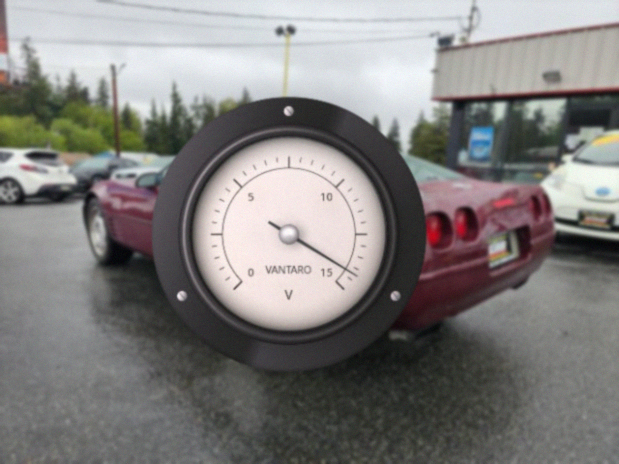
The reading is 14.25 V
